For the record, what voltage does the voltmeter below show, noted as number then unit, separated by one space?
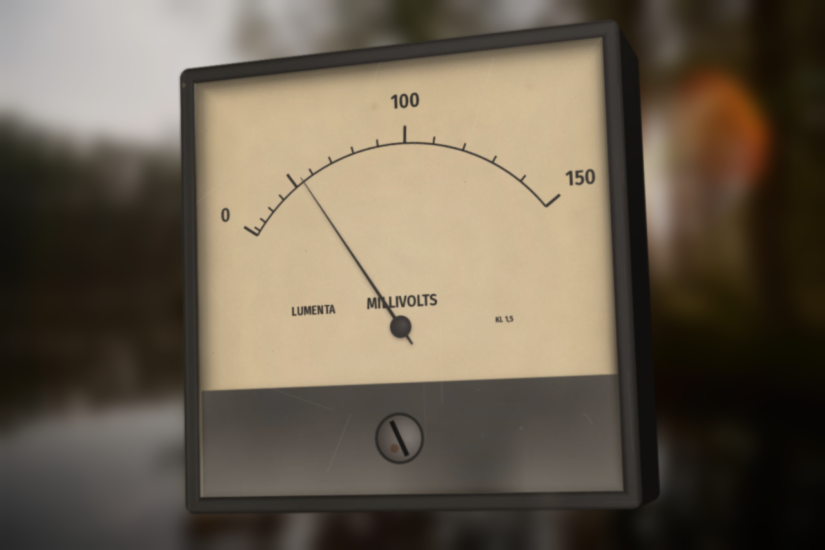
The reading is 55 mV
